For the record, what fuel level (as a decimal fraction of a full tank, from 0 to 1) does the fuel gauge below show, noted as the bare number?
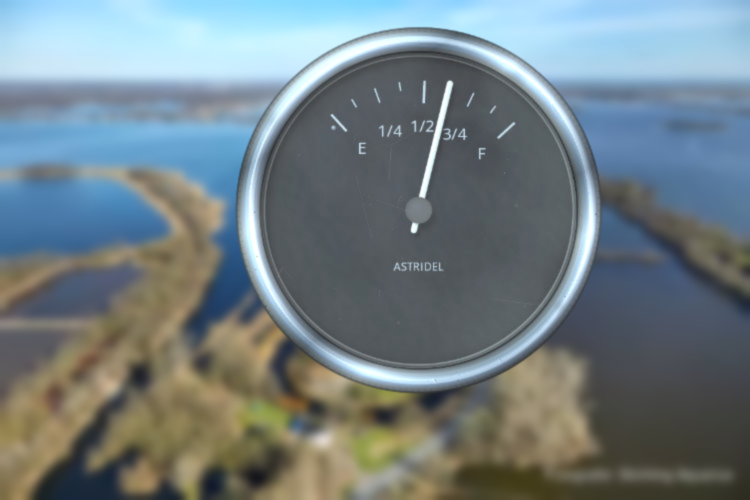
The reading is 0.625
